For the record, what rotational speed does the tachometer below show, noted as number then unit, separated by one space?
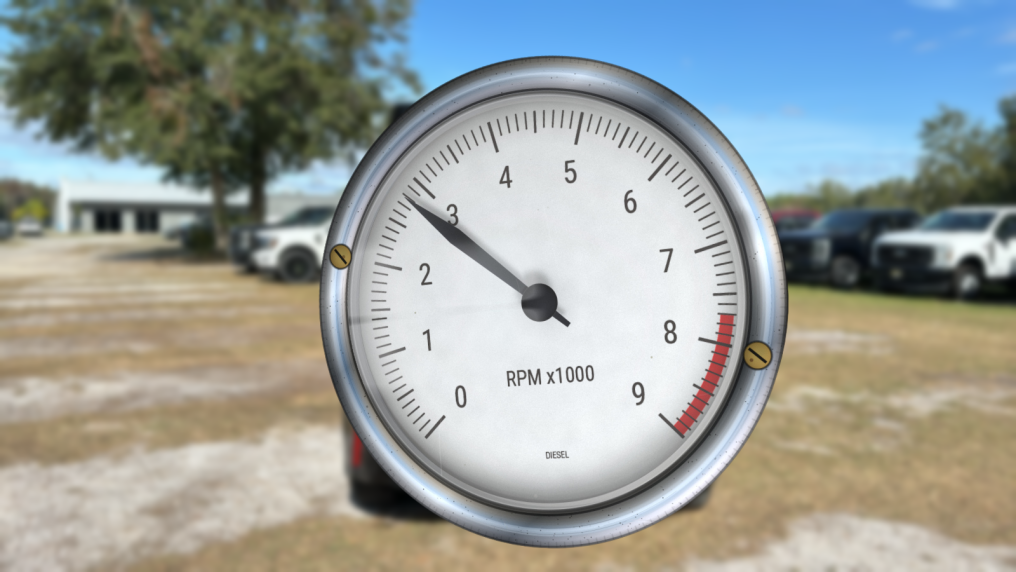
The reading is 2800 rpm
